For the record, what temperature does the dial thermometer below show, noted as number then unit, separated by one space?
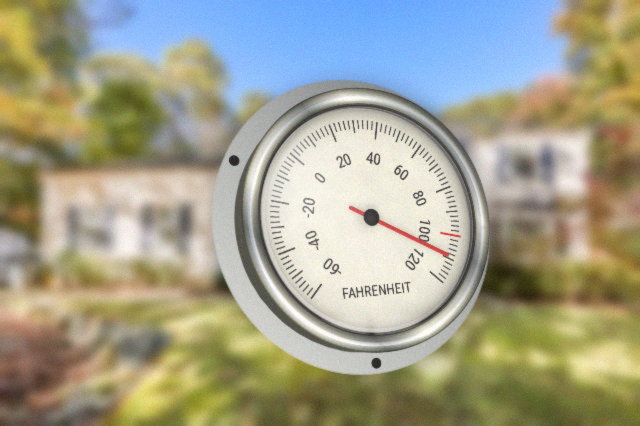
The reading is 110 °F
